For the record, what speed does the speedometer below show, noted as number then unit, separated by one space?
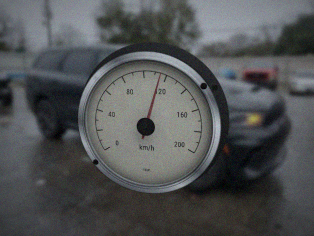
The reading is 115 km/h
